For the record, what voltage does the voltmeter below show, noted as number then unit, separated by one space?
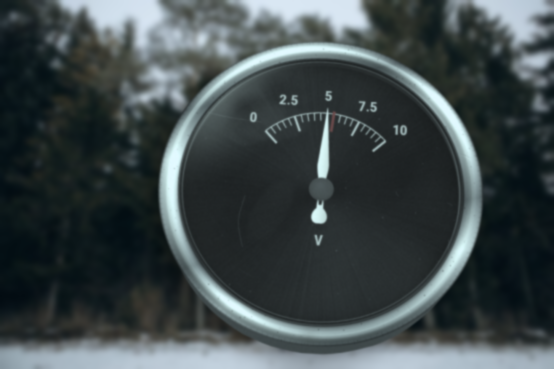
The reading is 5 V
